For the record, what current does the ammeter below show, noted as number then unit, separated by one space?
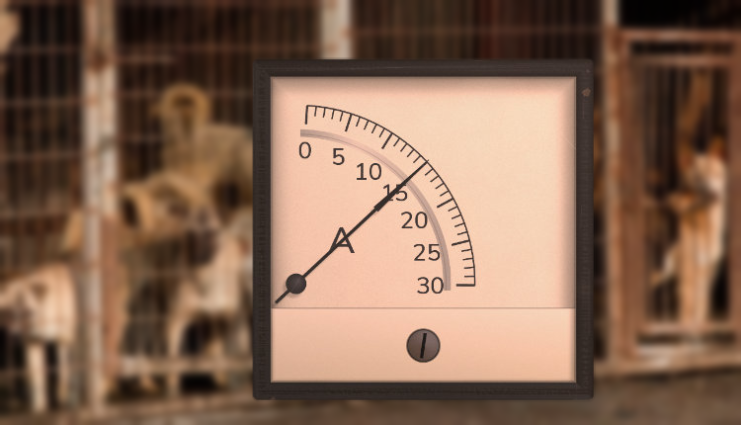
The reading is 15 A
